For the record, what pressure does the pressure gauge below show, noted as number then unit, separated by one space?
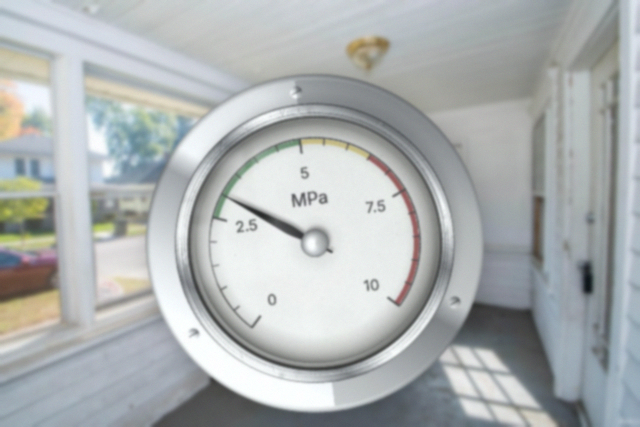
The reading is 3 MPa
